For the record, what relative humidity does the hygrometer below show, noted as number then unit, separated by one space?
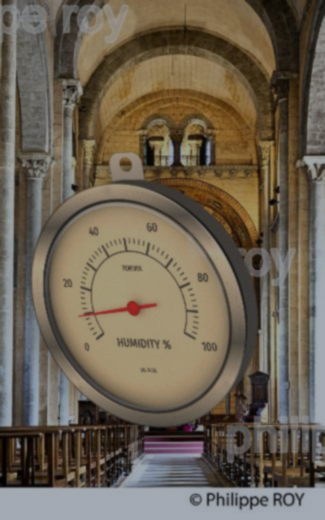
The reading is 10 %
